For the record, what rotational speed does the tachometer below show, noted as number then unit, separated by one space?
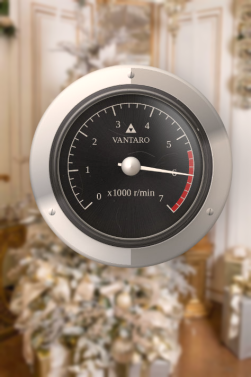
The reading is 6000 rpm
